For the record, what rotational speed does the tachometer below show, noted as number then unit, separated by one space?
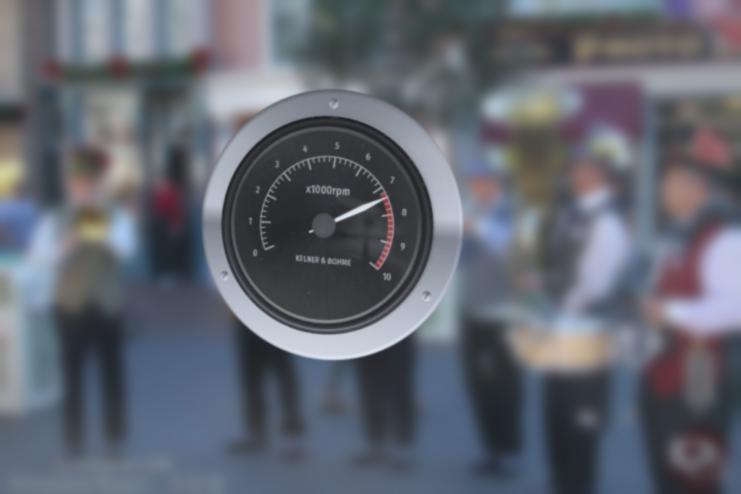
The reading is 7400 rpm
